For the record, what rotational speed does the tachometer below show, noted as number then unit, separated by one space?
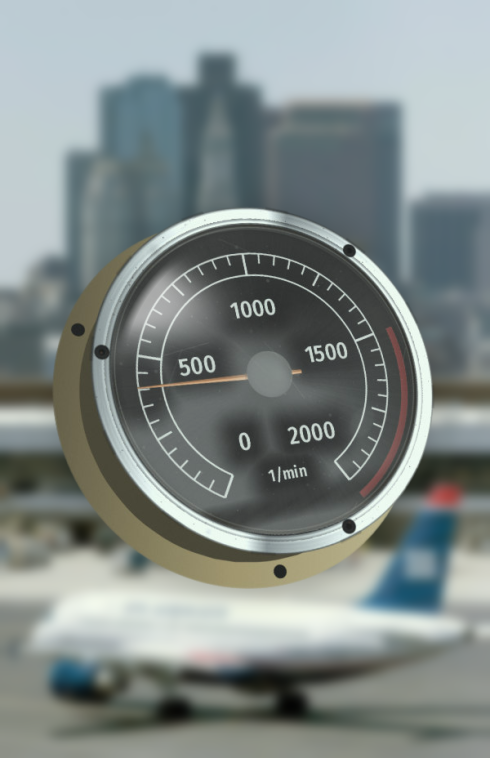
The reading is 400 rpm
